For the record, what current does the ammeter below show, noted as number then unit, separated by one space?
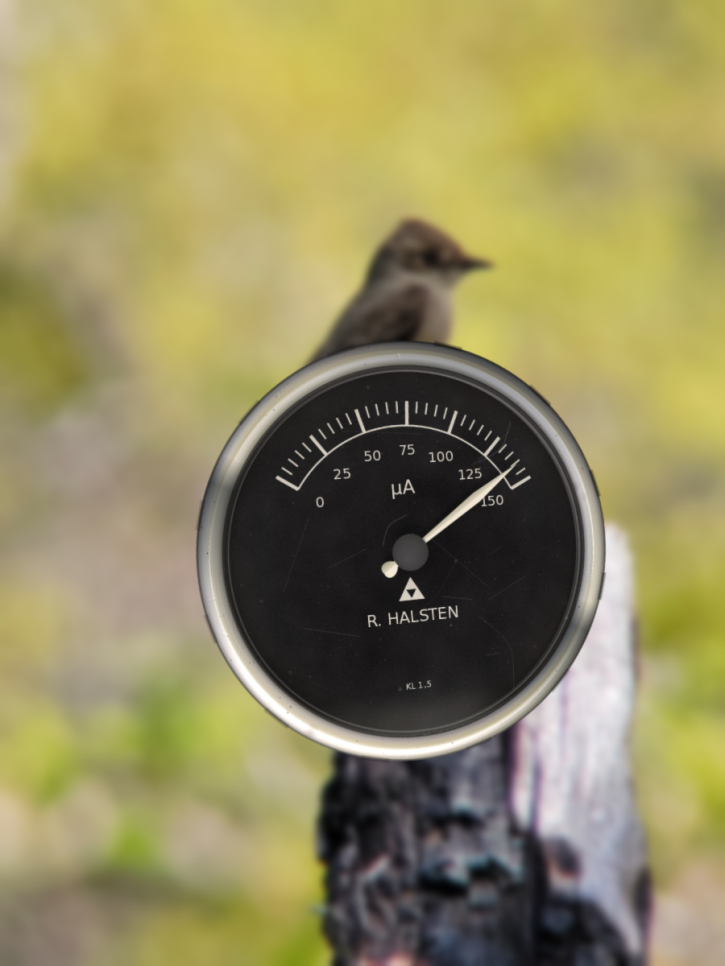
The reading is 140 µA
